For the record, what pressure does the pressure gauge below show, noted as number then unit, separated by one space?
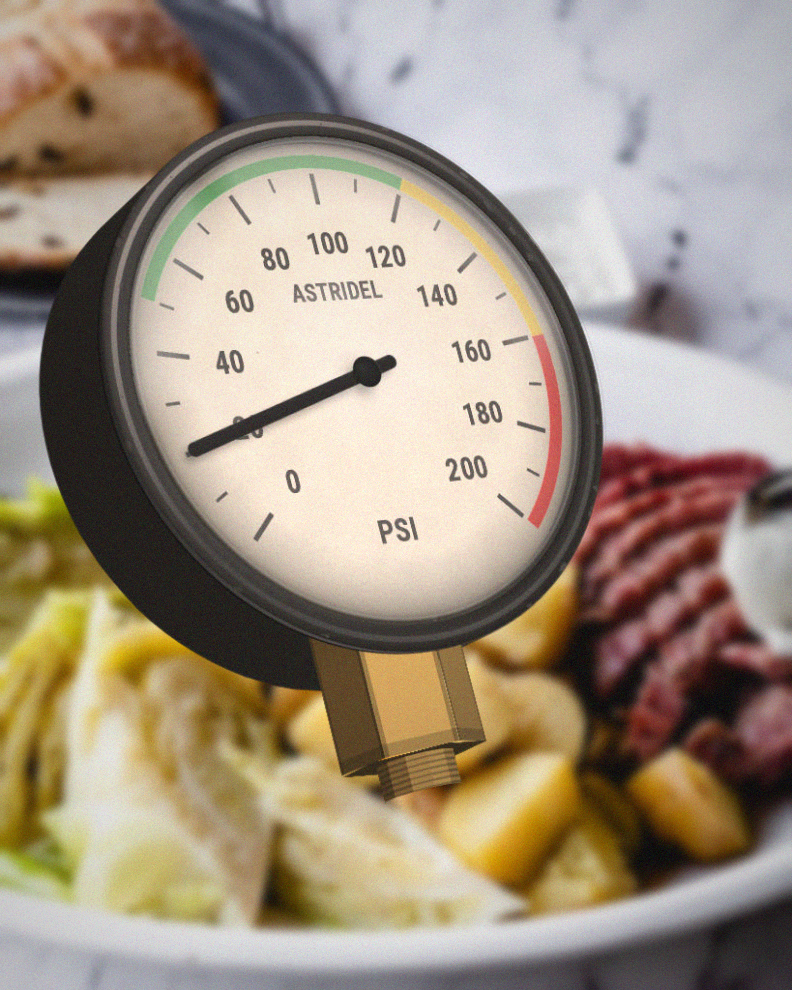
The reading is 20 psi
